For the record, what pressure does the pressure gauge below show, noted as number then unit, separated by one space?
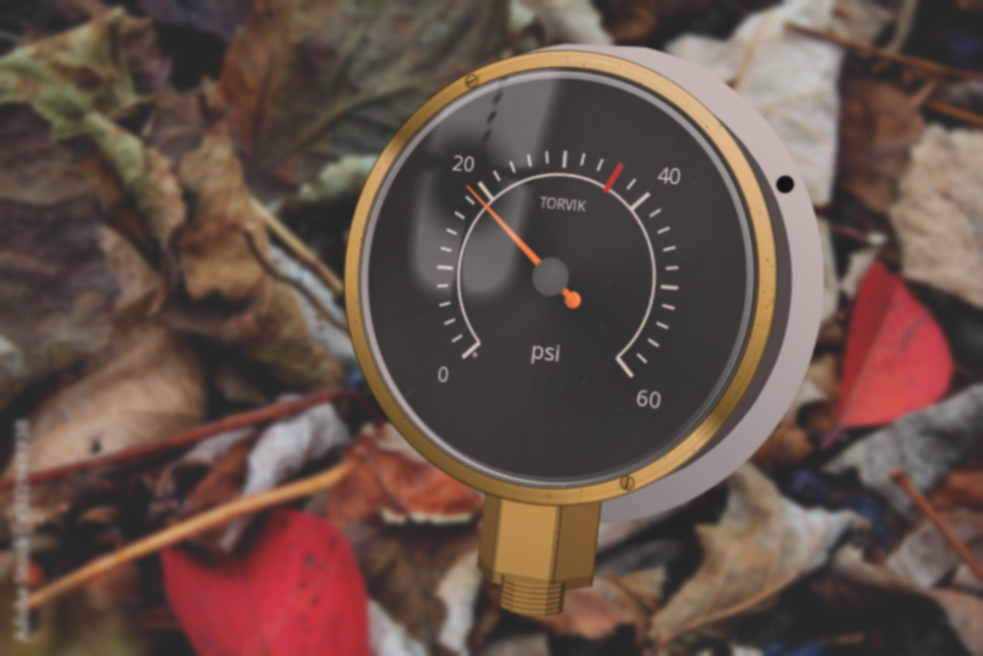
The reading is 19 psi
